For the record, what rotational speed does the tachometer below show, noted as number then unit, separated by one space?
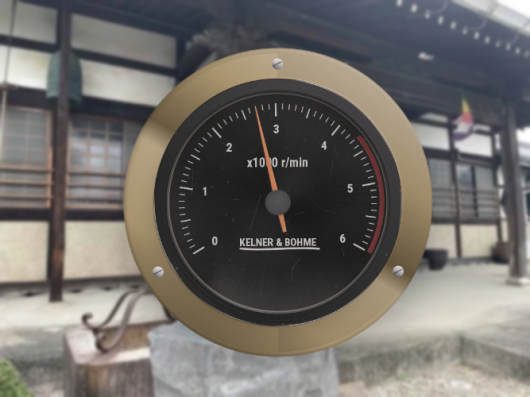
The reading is 2700 rpm
